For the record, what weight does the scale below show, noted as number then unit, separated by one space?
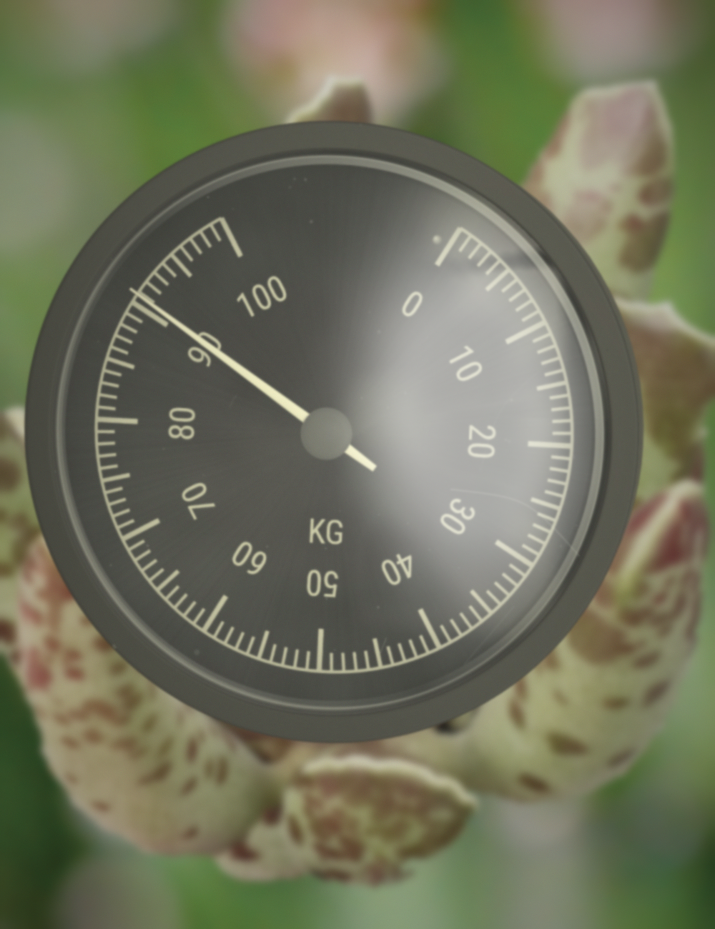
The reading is 91 kg
